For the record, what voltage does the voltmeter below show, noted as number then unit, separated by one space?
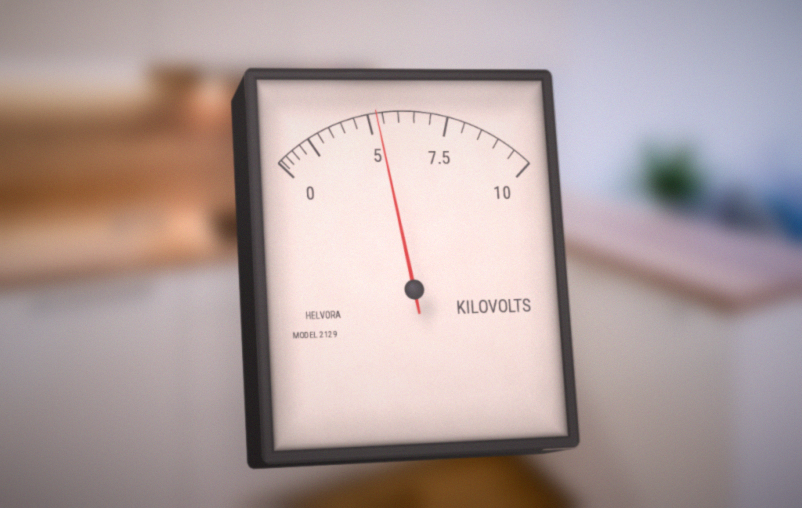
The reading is 5.25 kV
